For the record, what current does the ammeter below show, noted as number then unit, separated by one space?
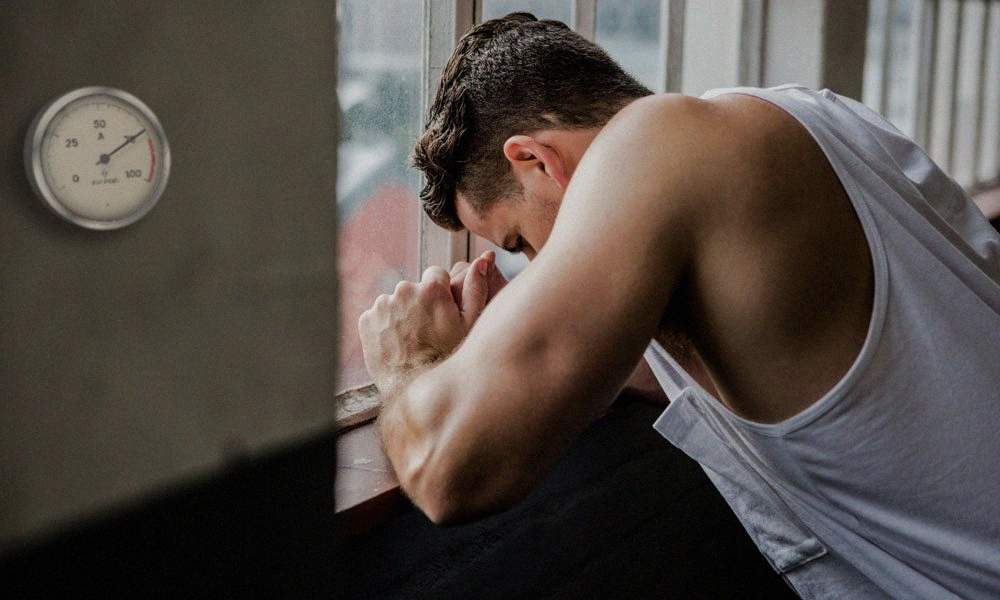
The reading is 75 A
